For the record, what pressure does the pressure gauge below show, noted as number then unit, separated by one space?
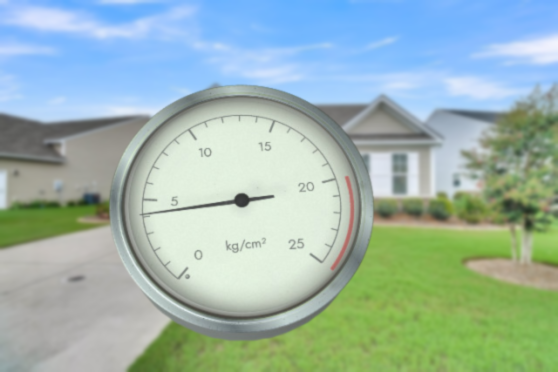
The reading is 4 kg/cm²
